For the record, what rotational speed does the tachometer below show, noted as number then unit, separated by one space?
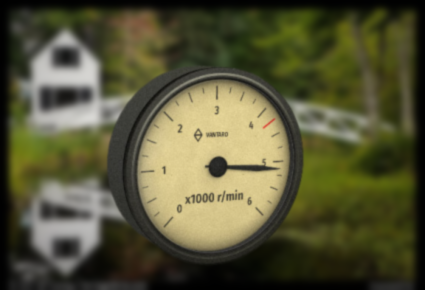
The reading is 5125 rpm
